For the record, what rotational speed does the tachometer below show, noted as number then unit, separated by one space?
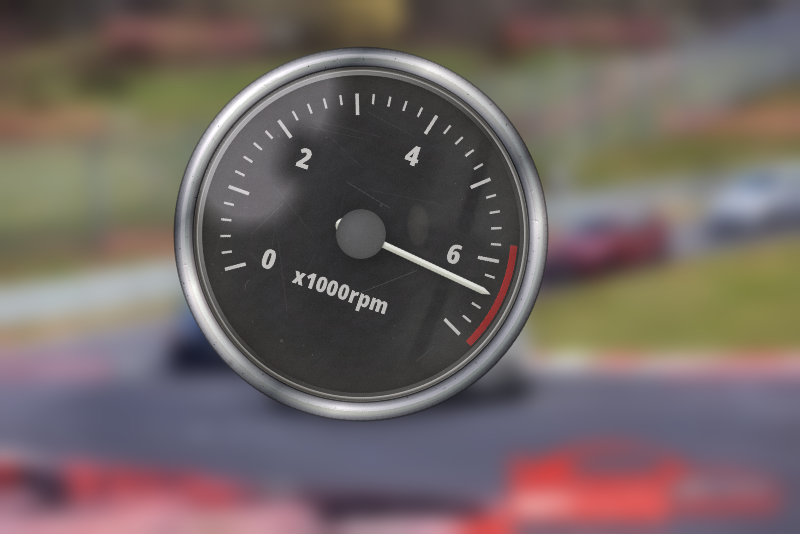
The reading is 6400 rpm
